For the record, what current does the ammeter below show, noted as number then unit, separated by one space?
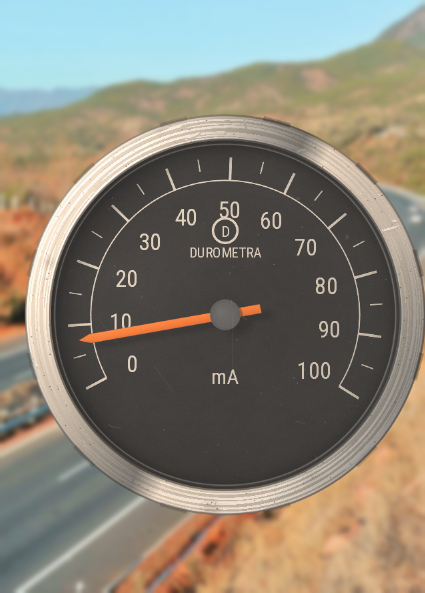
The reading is 7.5 mA
